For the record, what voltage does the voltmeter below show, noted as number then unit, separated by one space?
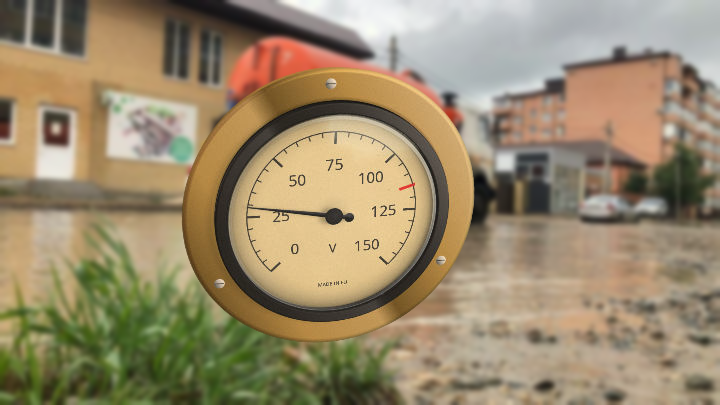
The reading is 30 V
